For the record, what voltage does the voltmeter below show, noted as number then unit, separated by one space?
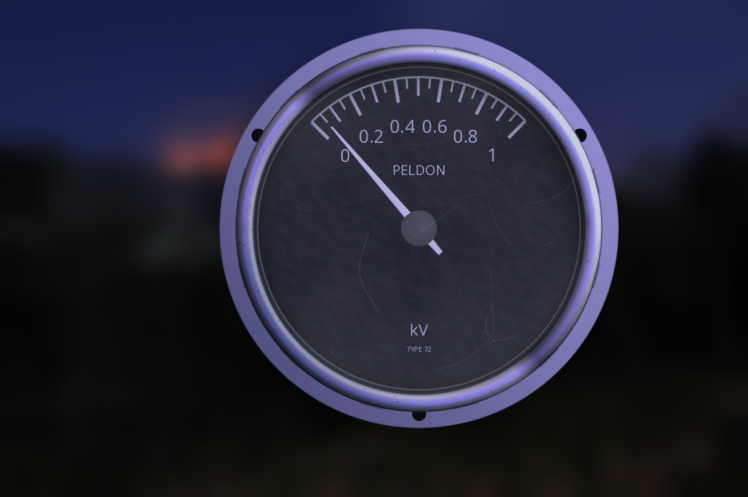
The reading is 0.05 kV
